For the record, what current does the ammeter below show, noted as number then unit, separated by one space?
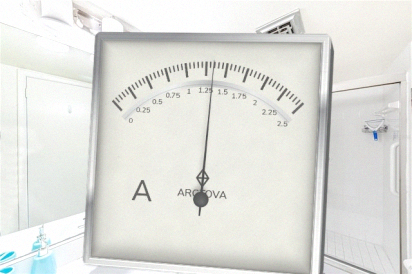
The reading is 1.35 A
